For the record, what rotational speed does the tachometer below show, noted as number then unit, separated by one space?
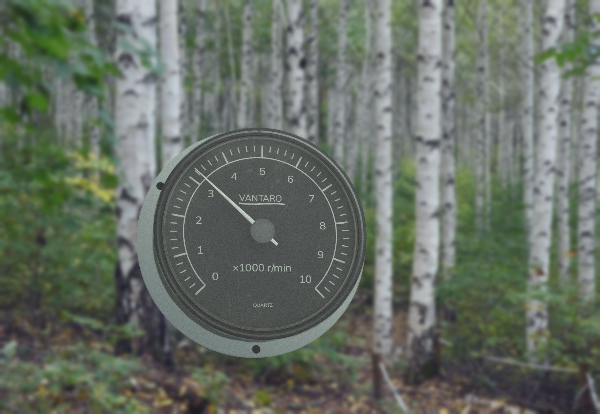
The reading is 3200 rpm
